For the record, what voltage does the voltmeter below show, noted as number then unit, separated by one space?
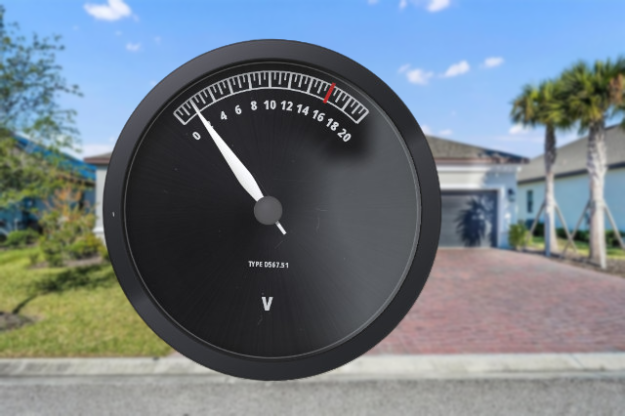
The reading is 2 V
